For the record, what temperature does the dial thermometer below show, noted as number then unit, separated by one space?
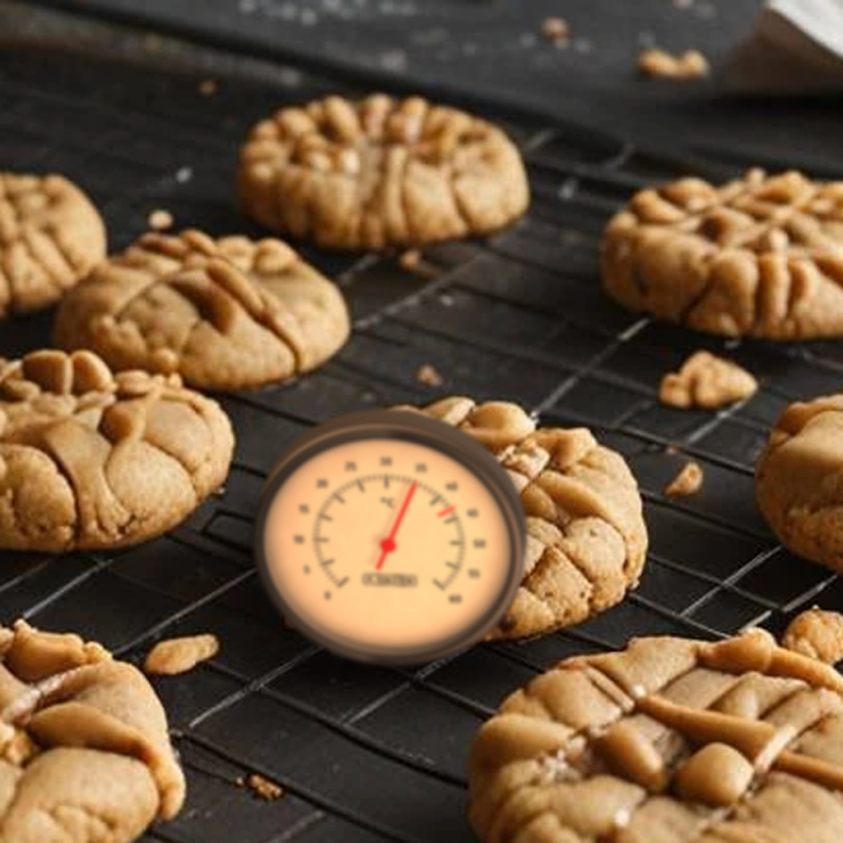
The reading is 35 °C
